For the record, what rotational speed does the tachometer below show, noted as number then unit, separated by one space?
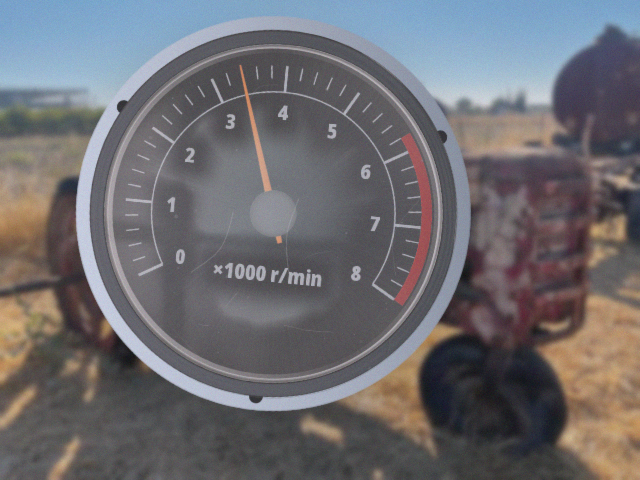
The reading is 3400 rpm
